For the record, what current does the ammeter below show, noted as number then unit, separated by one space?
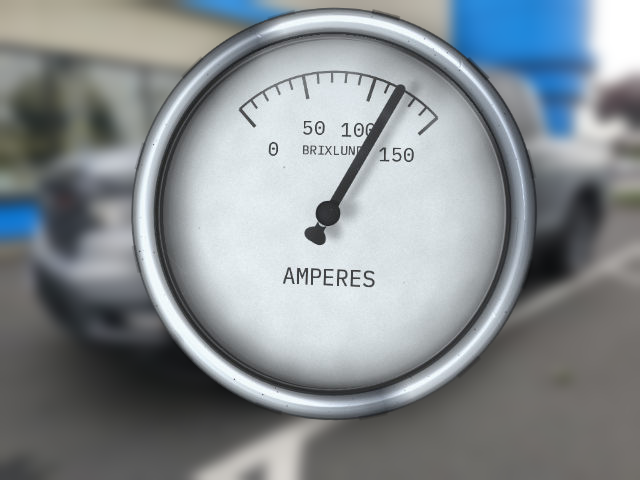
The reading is 120 A
